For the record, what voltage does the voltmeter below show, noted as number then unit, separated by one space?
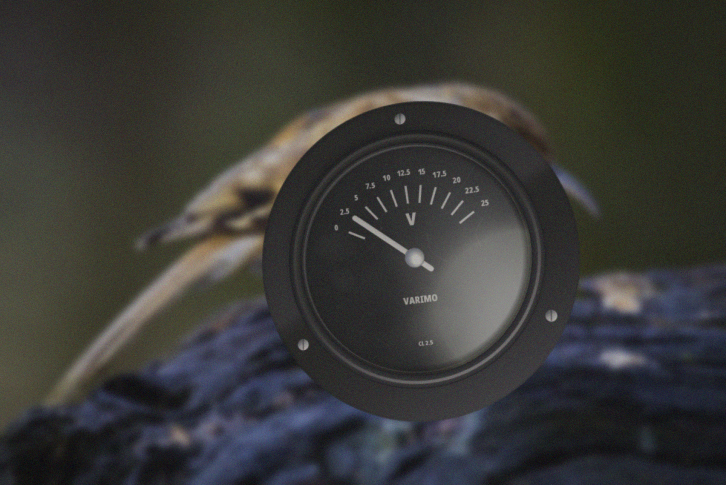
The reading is 2.5 V
